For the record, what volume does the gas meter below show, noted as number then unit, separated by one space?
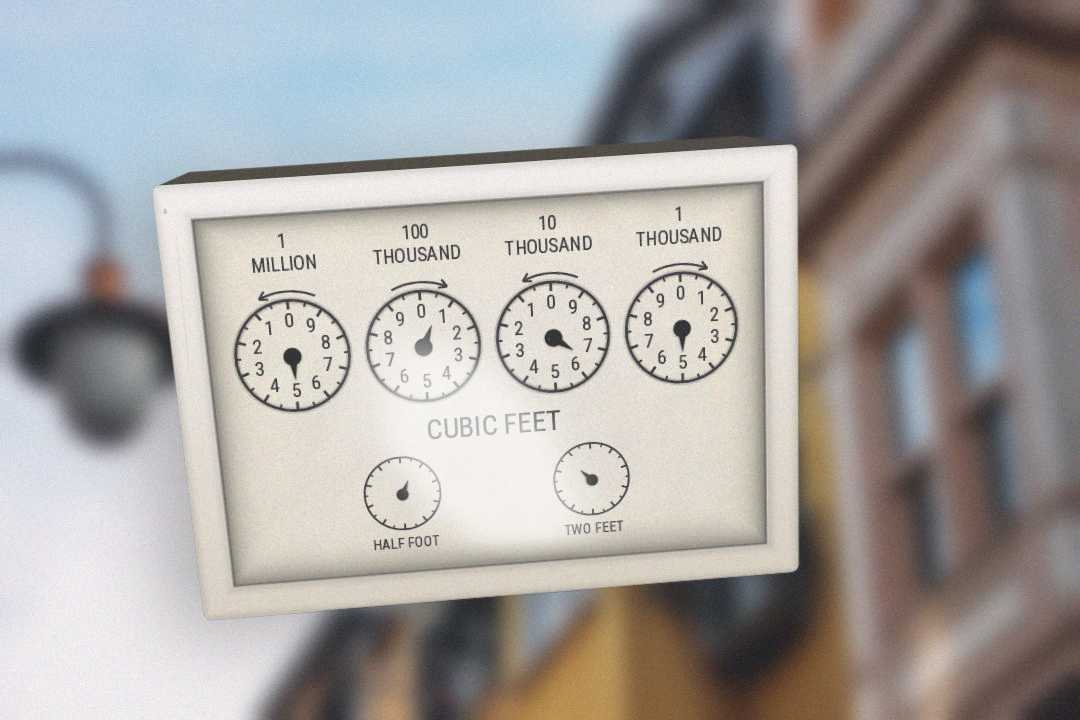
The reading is 506500 ft³
